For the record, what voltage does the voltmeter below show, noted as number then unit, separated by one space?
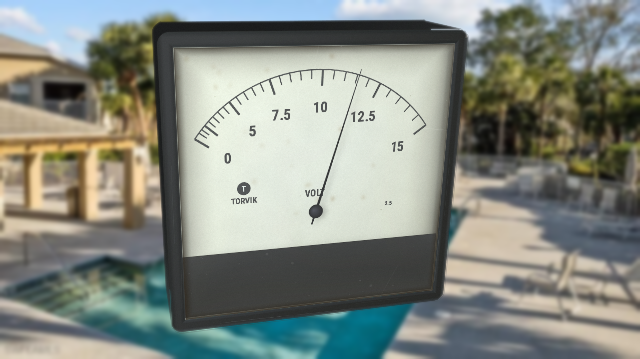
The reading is 11.5 V
